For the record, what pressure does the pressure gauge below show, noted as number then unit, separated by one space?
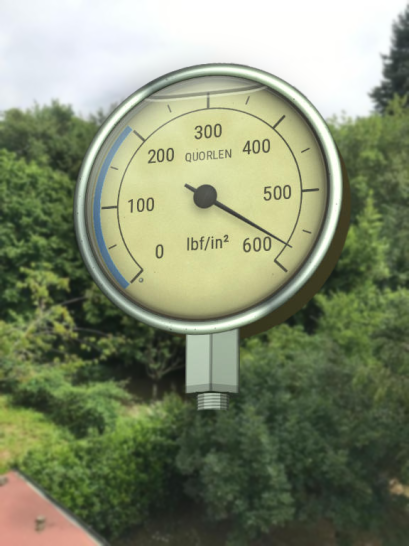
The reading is 575 psi
